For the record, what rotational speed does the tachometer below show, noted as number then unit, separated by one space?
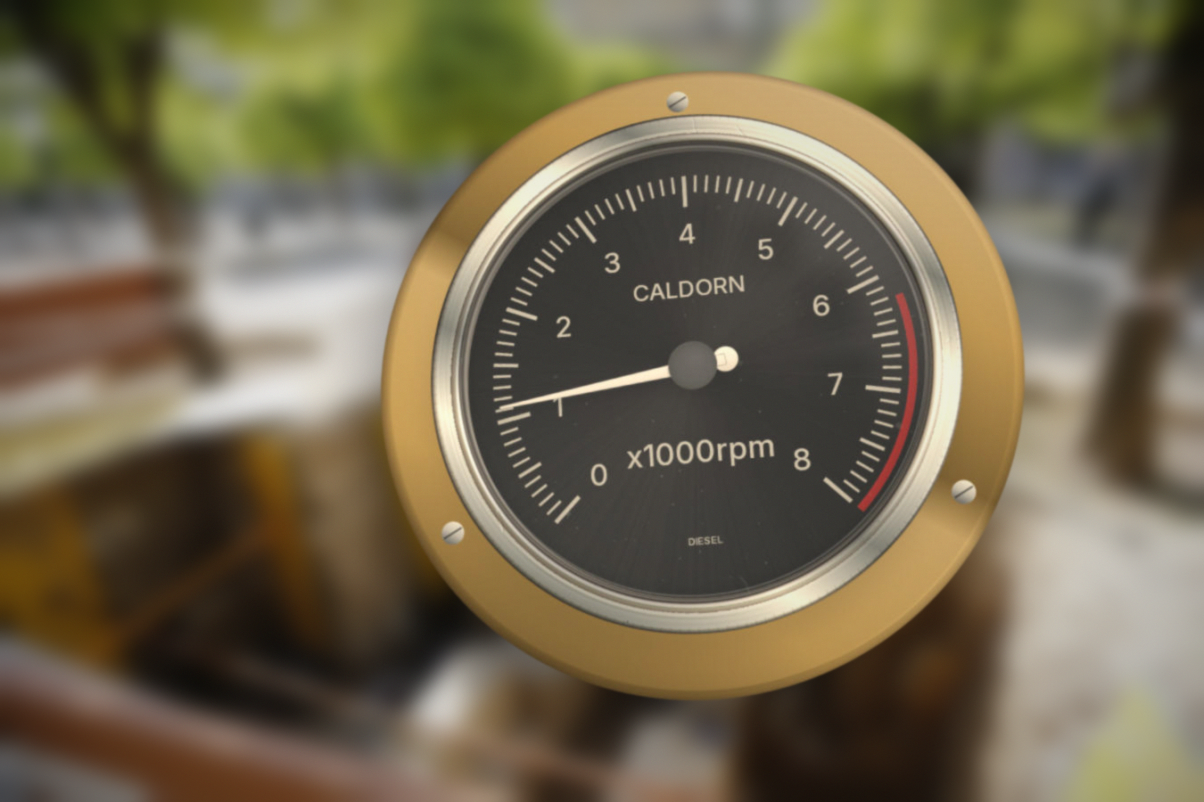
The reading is 1100 rpm
